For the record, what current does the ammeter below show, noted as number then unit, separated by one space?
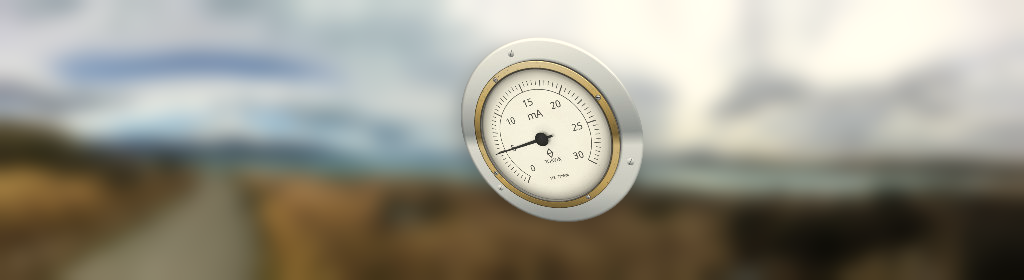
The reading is 5 mA
